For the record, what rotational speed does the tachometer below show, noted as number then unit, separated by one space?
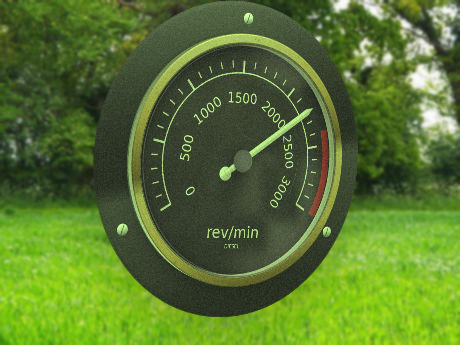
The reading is 2200 rpm
